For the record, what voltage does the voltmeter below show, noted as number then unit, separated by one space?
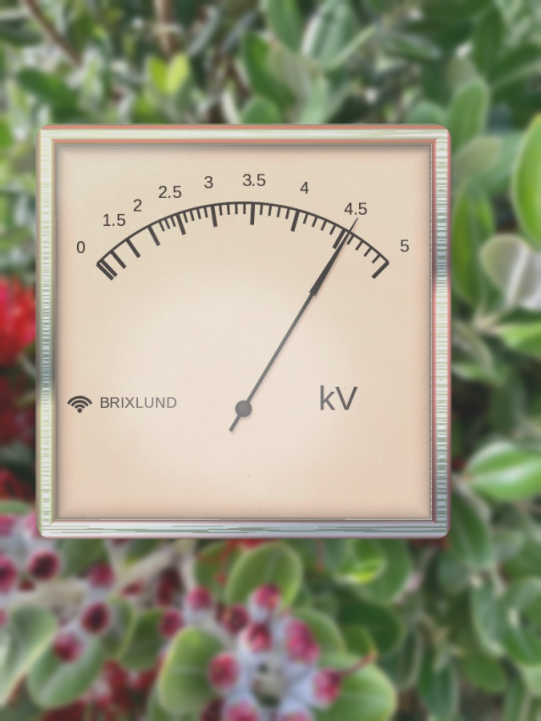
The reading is 4.55 kV
